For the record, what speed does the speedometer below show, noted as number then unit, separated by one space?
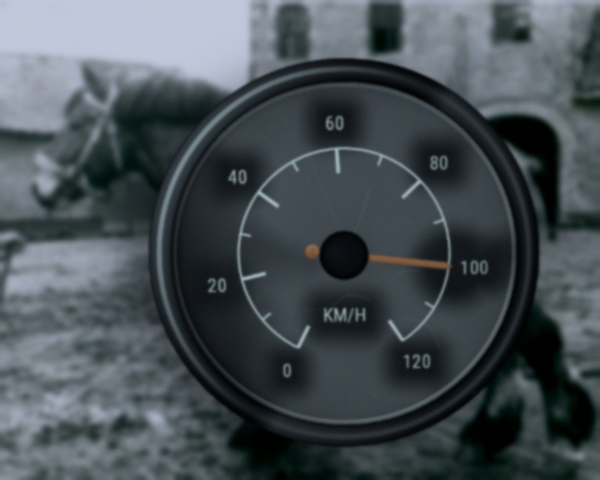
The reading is 100 km/h
